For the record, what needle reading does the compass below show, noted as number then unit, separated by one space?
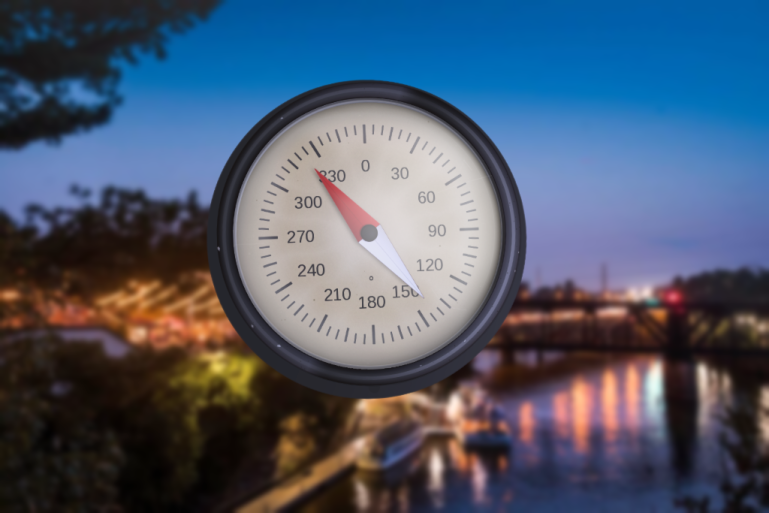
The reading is 322.5 °
